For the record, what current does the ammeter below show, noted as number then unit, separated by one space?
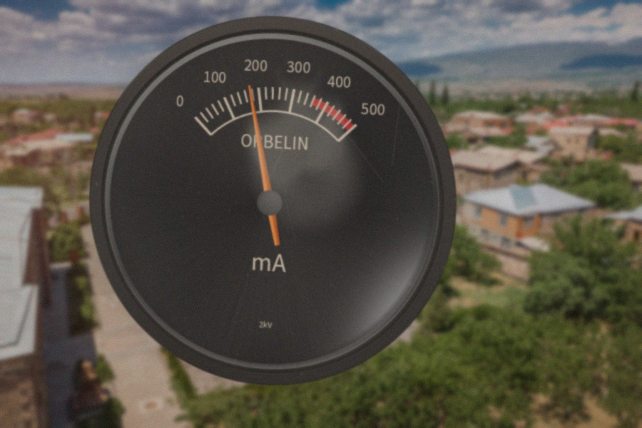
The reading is 180 mA
